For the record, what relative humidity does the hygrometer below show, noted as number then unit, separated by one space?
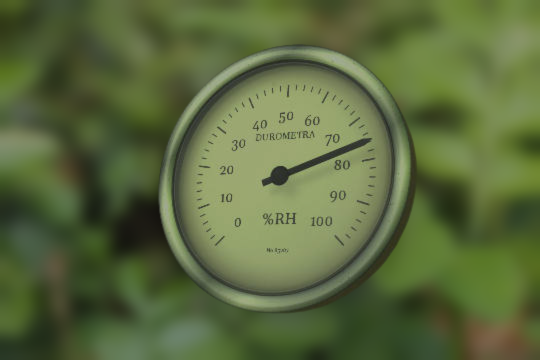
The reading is 76 %
